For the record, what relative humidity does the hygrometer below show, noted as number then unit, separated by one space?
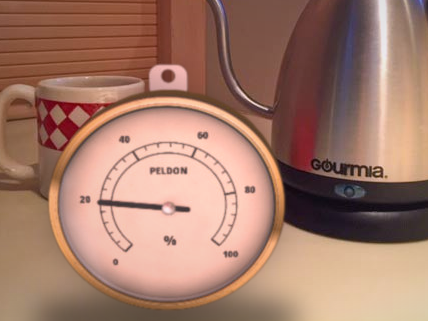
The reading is 20 %
